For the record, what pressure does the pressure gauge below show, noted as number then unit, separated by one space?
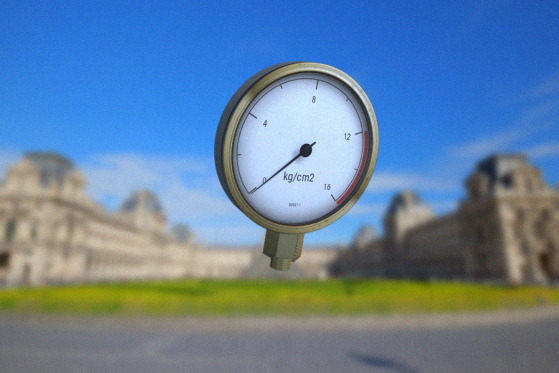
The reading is 0 kg/cm²
